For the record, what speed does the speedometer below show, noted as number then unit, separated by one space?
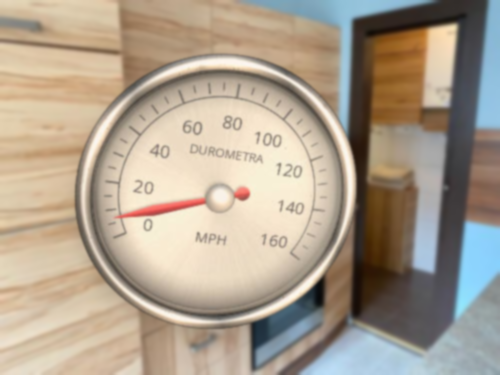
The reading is 7.5 mph
